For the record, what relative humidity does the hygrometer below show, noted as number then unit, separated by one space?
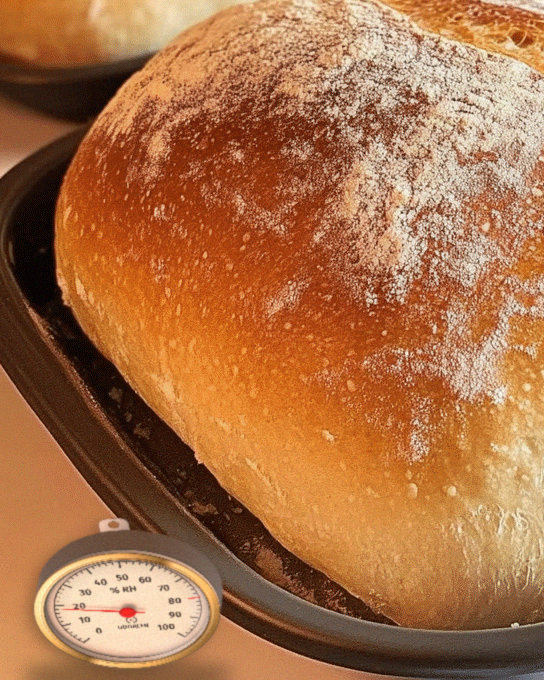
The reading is 20 %
